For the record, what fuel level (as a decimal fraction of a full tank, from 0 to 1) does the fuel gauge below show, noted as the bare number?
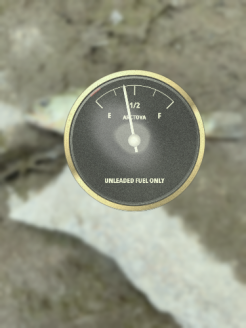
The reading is 0.375
